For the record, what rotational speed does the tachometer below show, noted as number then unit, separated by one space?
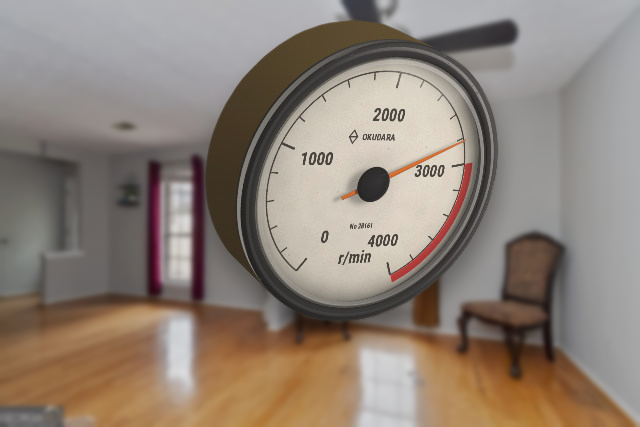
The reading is 2800 rpm
